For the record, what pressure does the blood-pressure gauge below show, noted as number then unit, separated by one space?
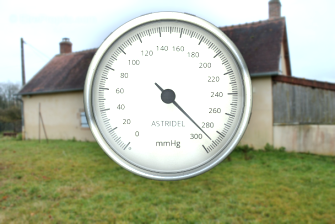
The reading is 290 mmHg
